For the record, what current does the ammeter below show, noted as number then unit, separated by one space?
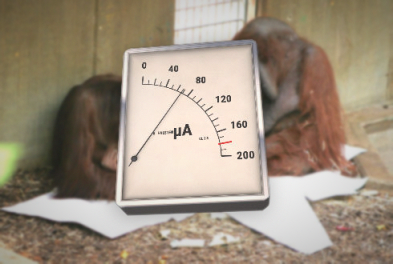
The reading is 70 µA
